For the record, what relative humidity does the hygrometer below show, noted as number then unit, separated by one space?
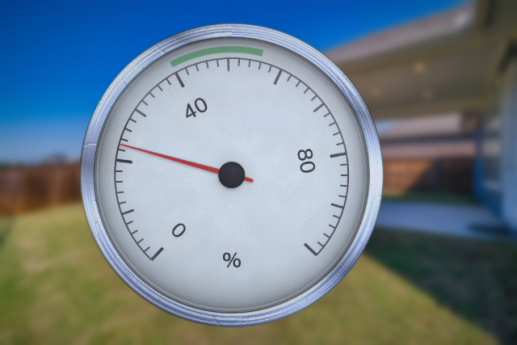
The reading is 23 %
